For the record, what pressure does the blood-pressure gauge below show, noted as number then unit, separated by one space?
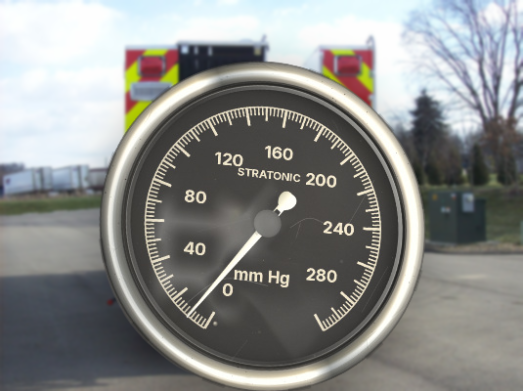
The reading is 10 mmHg
